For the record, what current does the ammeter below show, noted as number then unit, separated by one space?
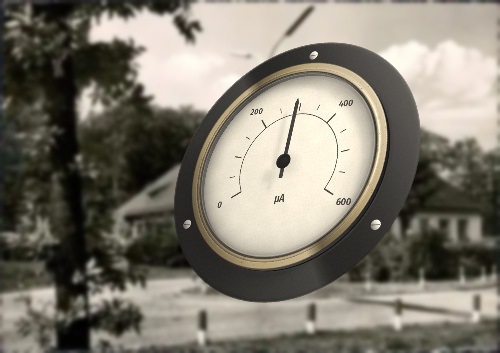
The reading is 300 µA
